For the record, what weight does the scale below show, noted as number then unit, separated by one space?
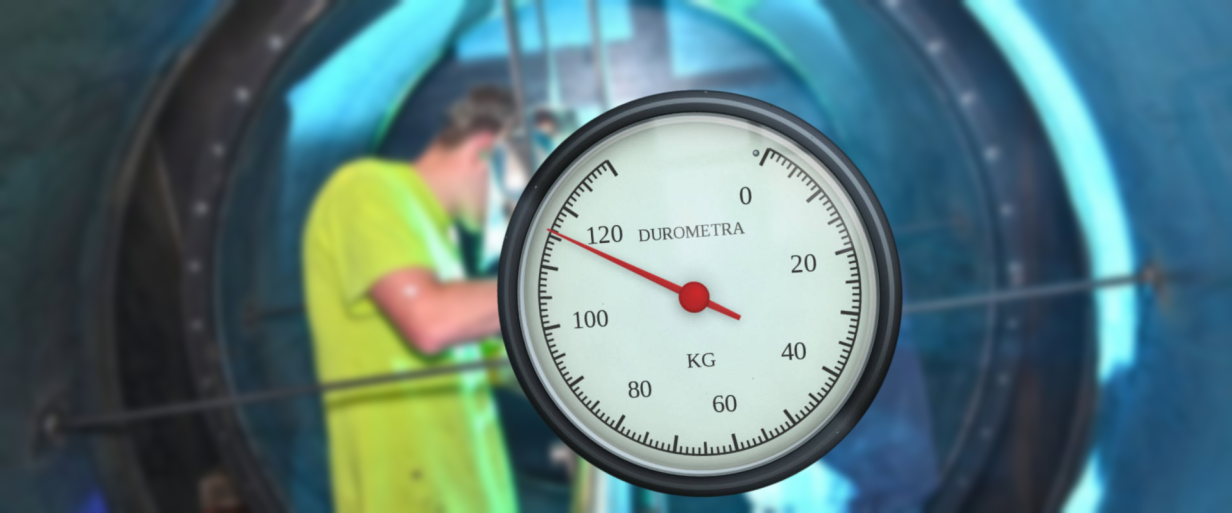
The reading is 116 kg
